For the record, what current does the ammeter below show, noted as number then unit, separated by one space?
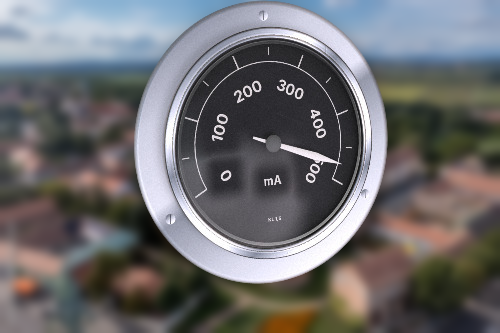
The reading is 475 mA
